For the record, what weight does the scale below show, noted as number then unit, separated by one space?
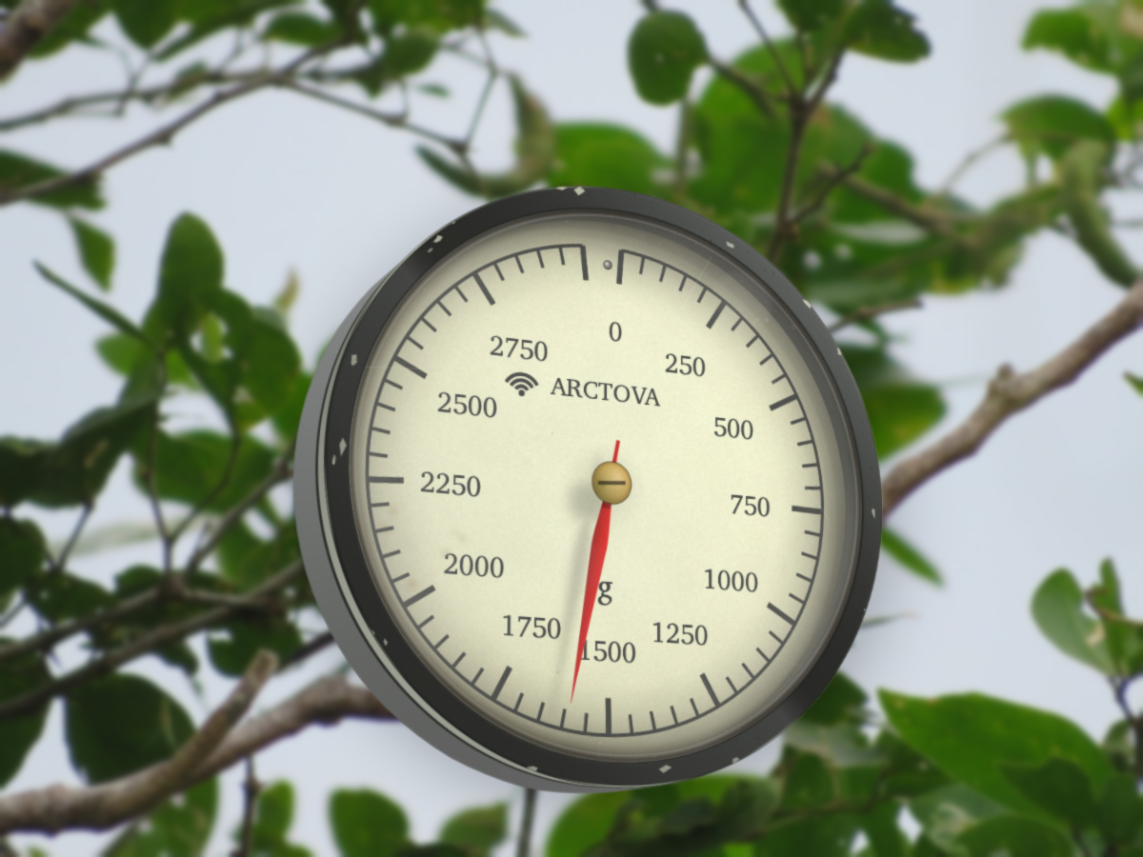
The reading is 1600 g
